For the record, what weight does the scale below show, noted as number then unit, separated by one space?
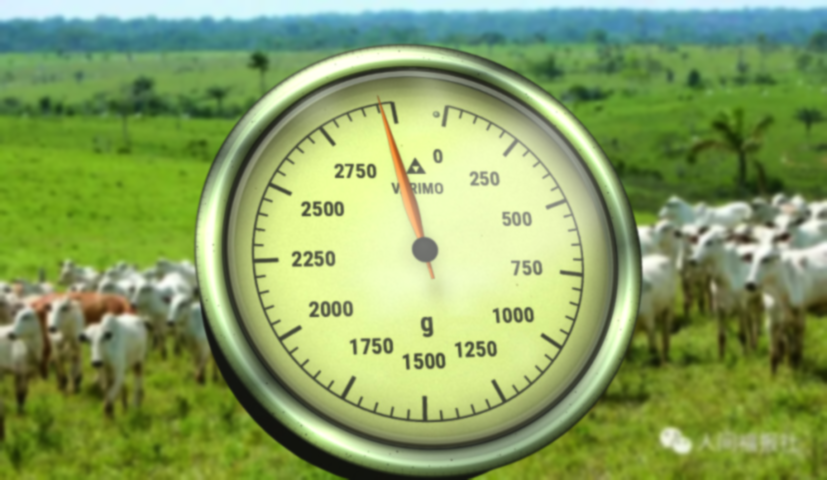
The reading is 2950 g
